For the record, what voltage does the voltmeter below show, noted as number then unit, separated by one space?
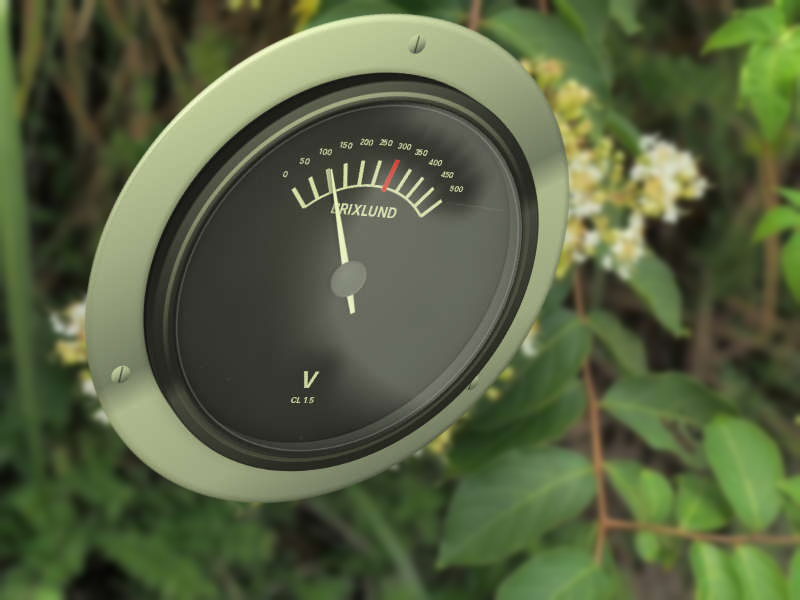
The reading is 100 V
